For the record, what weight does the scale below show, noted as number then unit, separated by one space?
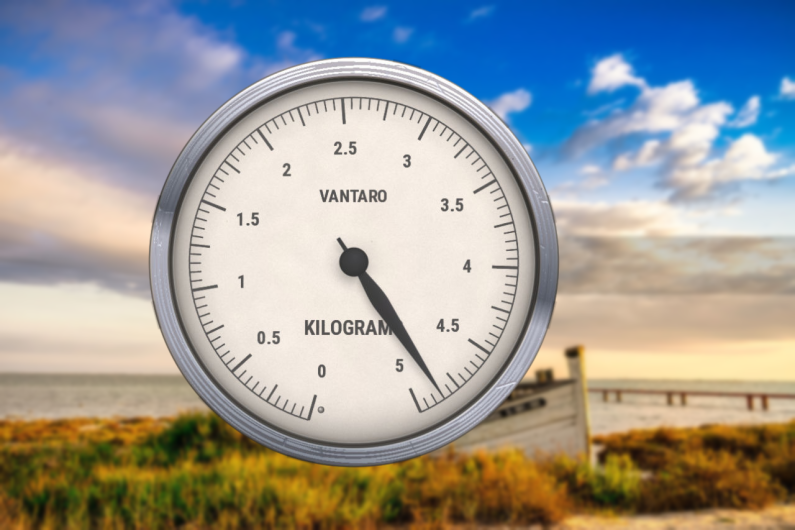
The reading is 4.85 kg
